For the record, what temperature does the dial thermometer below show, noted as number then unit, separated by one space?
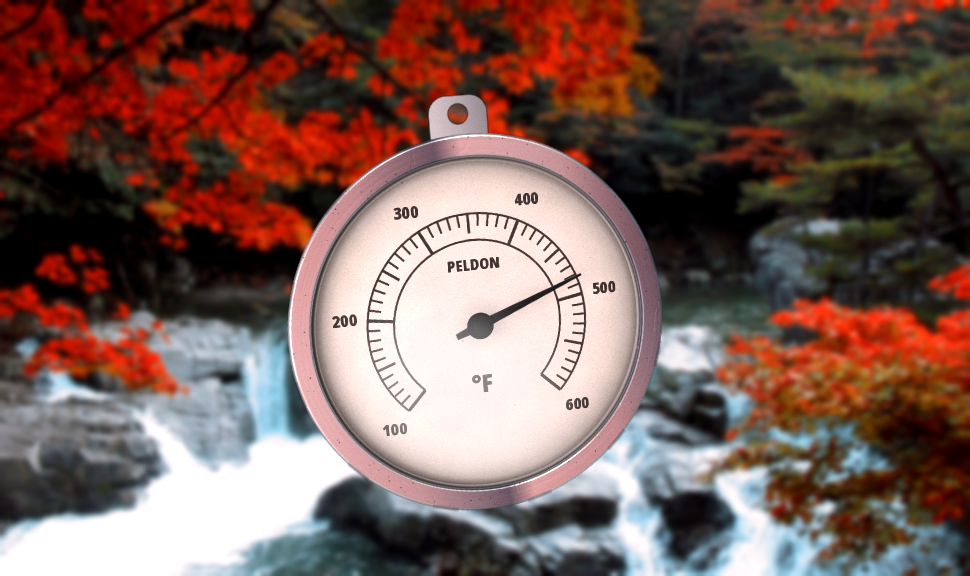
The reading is 480 °F
